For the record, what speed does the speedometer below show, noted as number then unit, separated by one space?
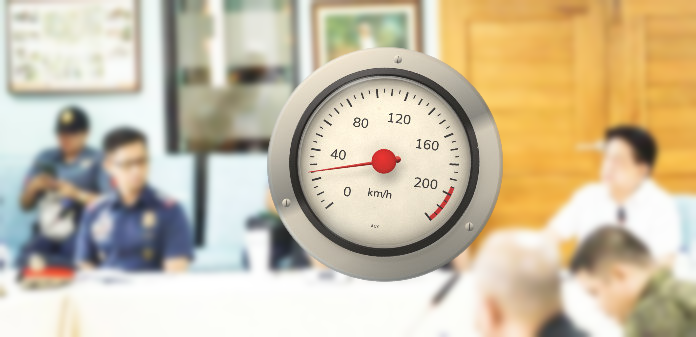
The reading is 25 km/h
